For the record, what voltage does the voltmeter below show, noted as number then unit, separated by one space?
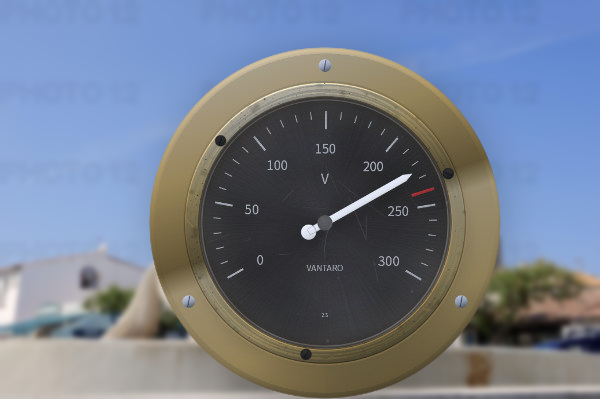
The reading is 225 V
